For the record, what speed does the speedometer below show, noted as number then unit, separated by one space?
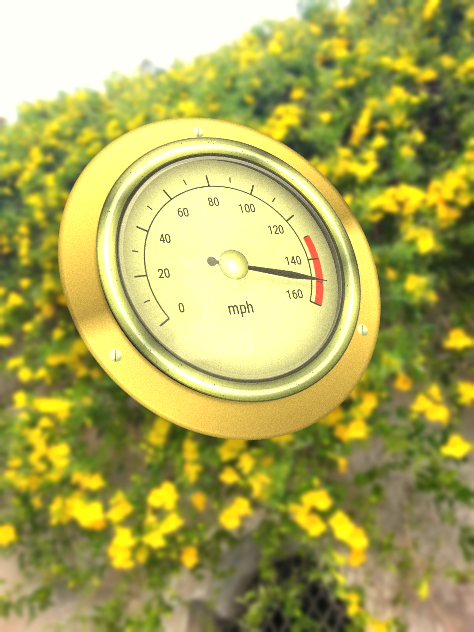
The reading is 150 mph
